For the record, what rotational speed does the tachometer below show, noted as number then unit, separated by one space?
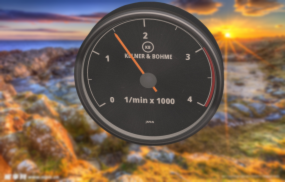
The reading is 1500 rpm
